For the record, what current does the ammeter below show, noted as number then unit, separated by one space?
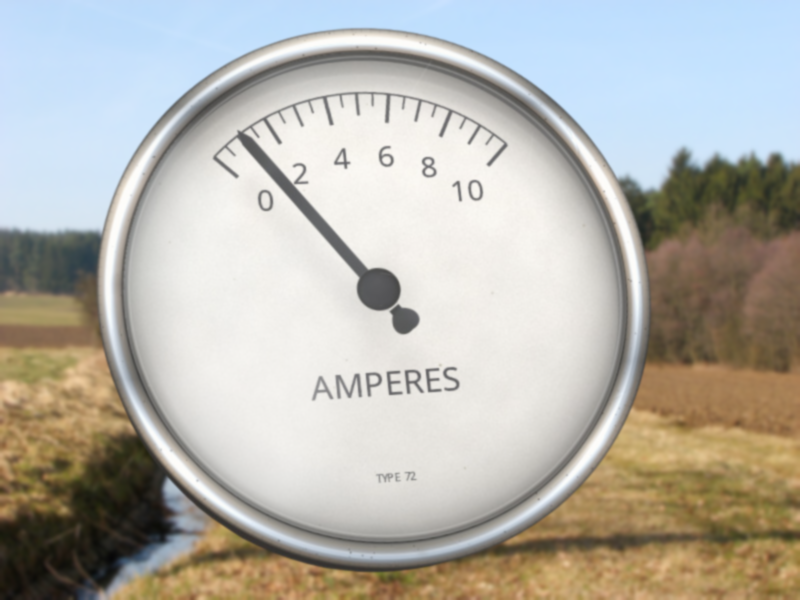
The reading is 1 A
